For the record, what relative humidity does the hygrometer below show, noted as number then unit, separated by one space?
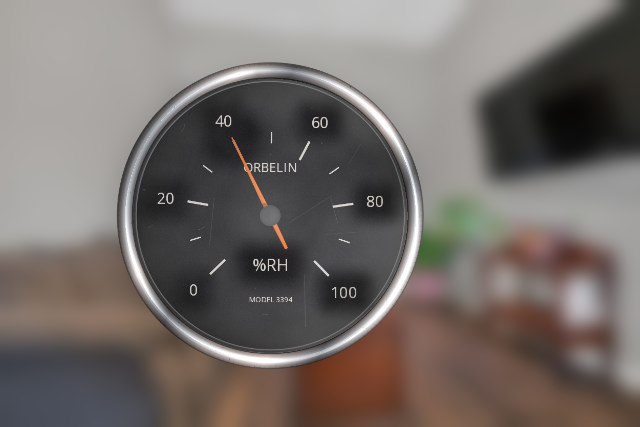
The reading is 40 %
